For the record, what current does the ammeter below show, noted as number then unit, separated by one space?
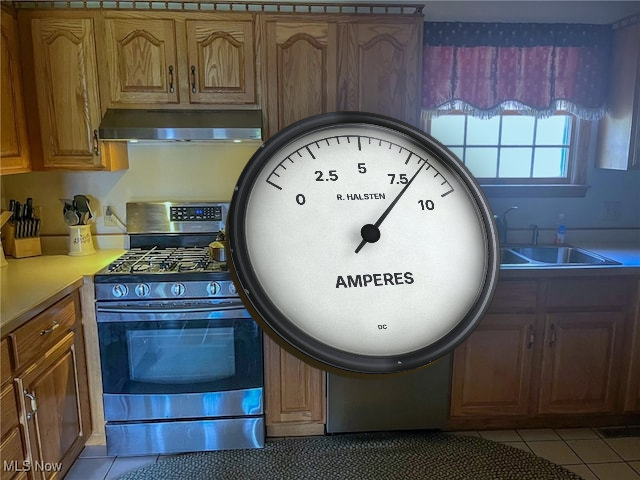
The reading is 8.25 A
